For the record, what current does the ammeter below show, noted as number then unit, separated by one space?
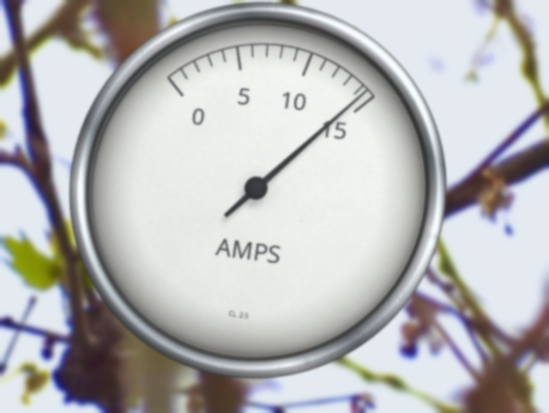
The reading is 14.5 A
